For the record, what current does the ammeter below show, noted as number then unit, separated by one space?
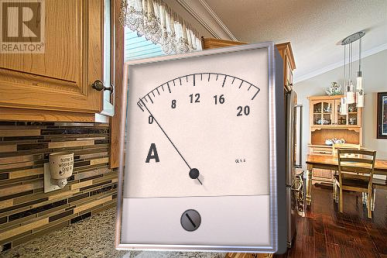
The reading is 2 A
